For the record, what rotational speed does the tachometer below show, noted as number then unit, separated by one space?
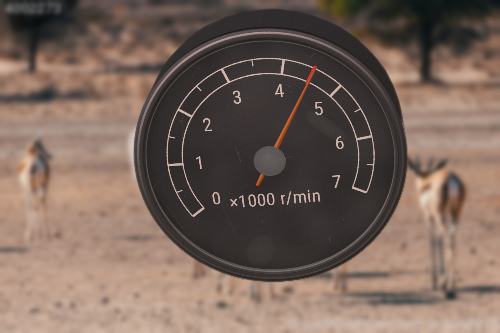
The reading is 4500 rpm
